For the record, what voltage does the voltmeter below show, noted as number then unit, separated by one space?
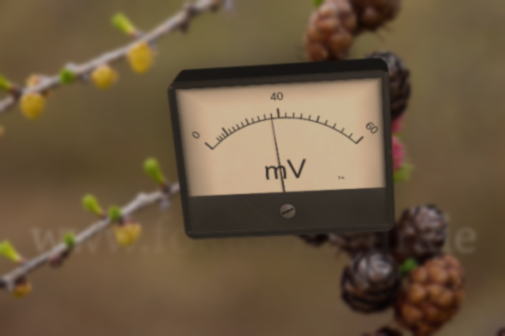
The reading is 38 mV
